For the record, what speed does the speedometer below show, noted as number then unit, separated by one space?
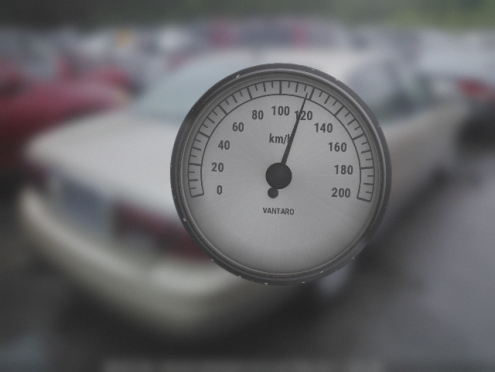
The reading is 117.5 km/h
